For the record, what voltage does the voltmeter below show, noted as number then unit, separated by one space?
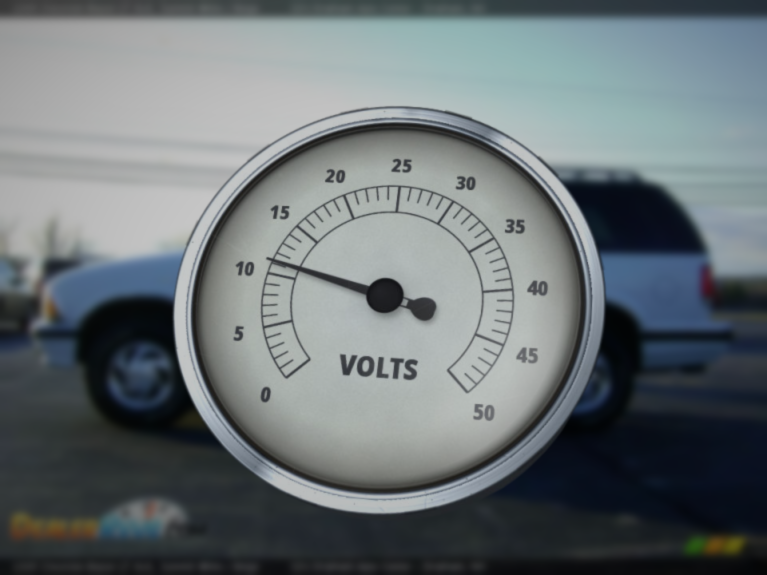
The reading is 11 V
